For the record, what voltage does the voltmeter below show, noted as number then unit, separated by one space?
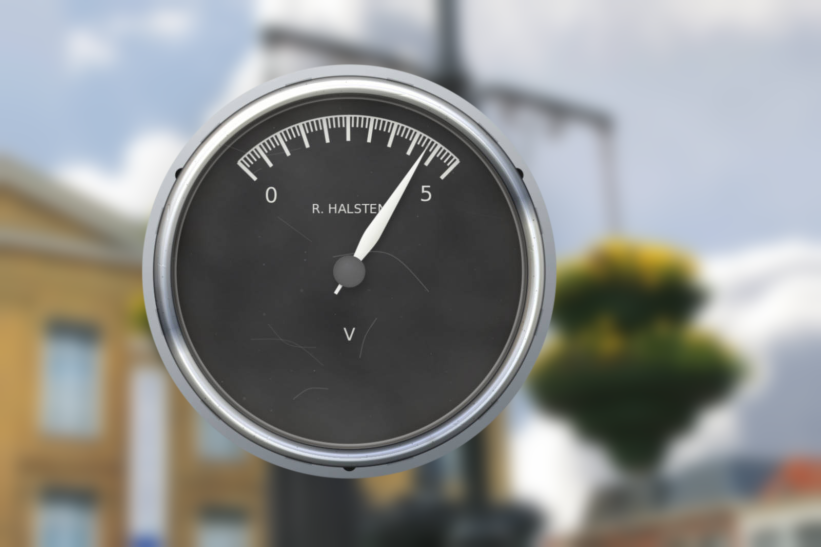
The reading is 4.3 V
